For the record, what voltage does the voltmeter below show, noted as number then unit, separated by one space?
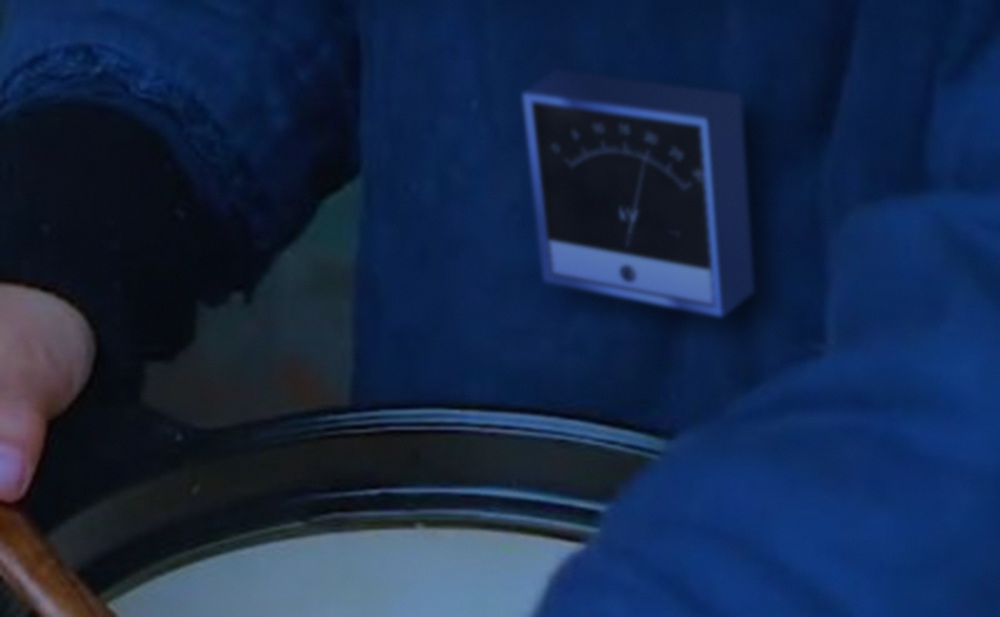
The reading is 20 kV
